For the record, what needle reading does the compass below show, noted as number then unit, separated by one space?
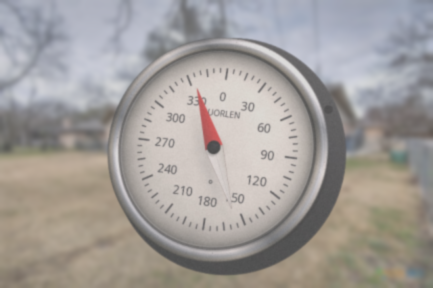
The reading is 335 °
